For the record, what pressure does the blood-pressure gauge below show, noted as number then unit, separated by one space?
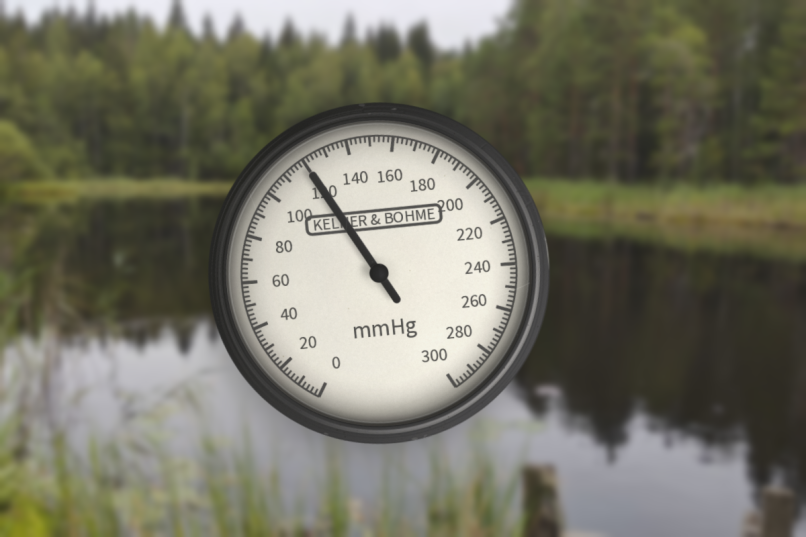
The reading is 120 mmHg
